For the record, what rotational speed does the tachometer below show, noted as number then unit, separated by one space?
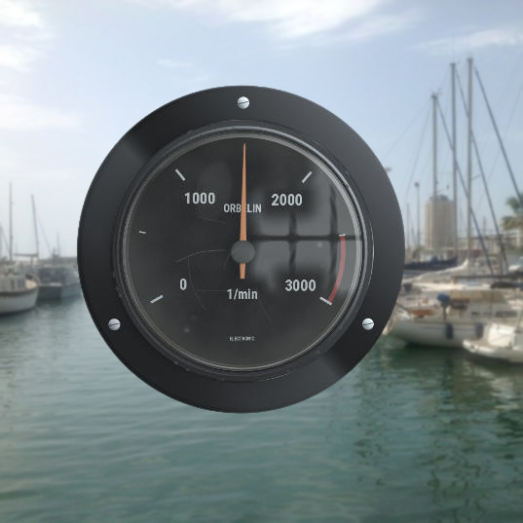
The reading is 1500 rpm
